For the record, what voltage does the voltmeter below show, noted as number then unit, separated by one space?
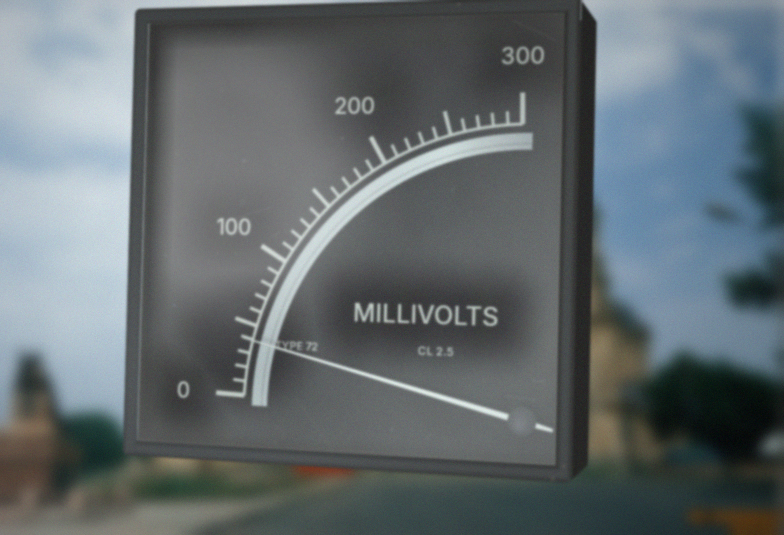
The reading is 40 mV
